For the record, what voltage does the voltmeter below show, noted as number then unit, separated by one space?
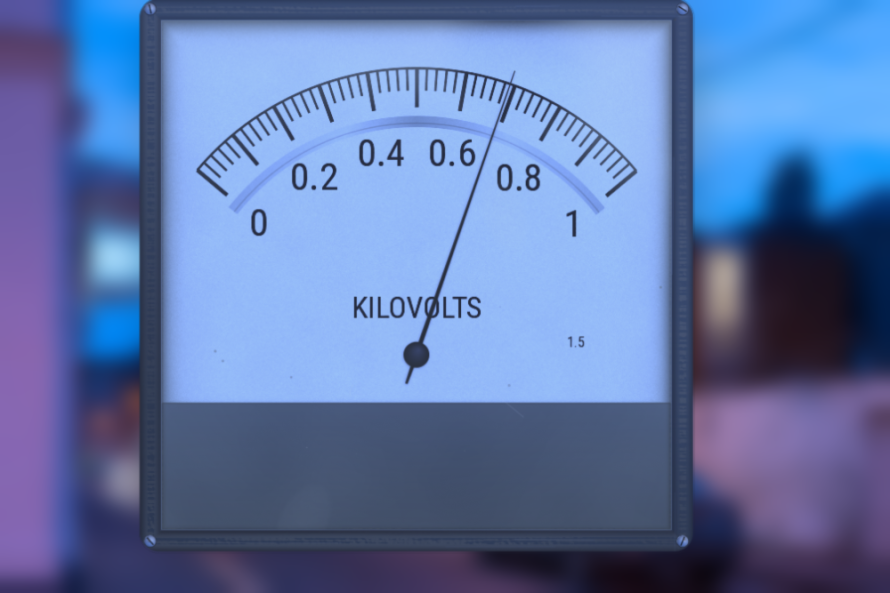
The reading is 0.69 kV
